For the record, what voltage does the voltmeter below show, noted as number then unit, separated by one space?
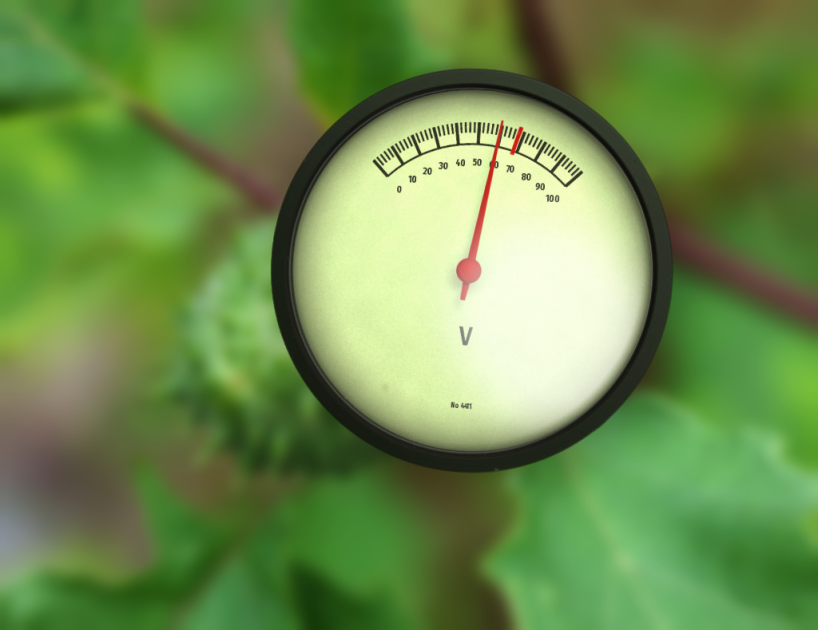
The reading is 60 V
